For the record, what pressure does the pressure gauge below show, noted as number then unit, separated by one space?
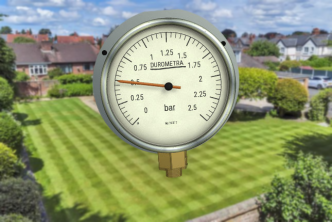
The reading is 0.5 bar
